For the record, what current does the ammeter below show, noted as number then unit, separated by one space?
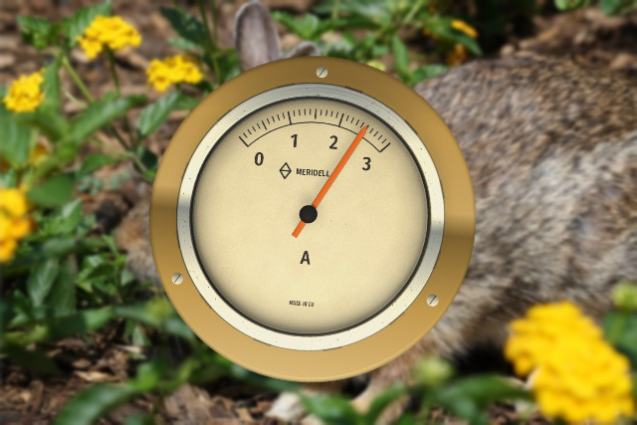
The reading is 2.5 A
